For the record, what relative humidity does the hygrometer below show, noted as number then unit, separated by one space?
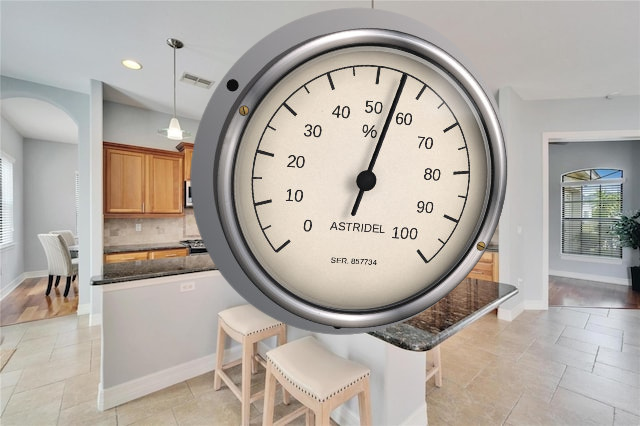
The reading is 55 %
